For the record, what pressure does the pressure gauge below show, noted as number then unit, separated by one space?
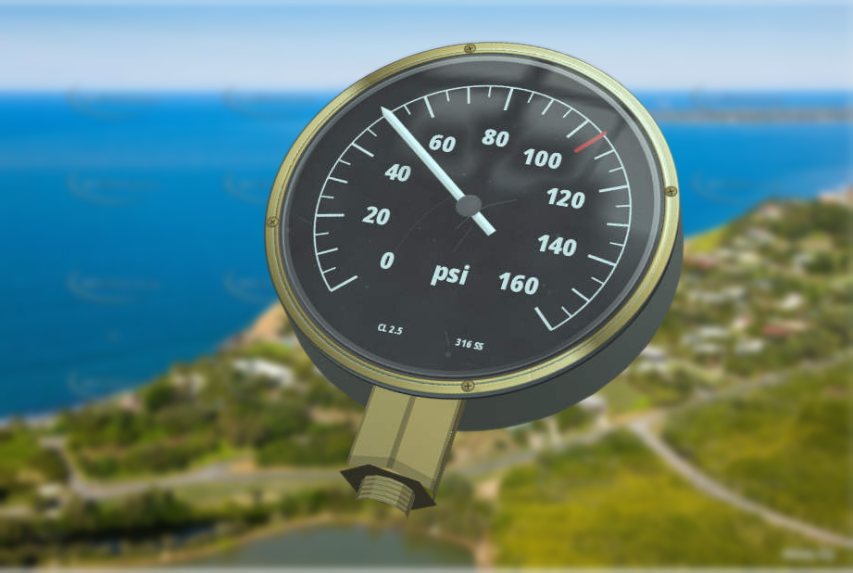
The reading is 50 psi
